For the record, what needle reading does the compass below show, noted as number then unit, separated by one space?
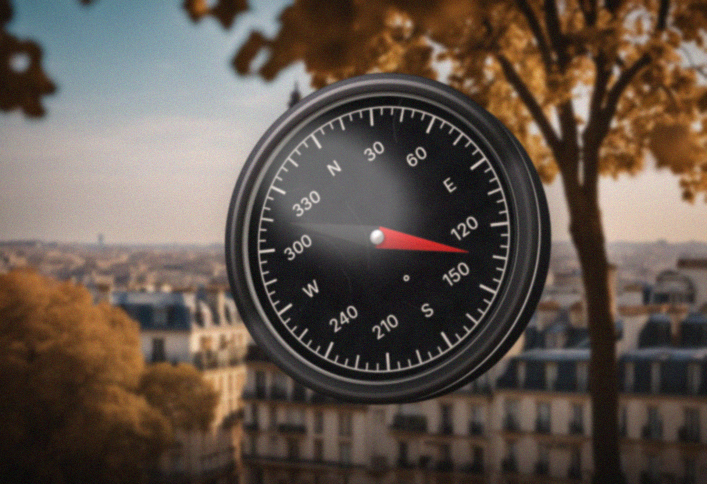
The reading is 135 °
